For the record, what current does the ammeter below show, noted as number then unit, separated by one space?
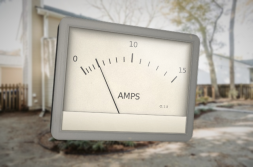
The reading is 5 A
